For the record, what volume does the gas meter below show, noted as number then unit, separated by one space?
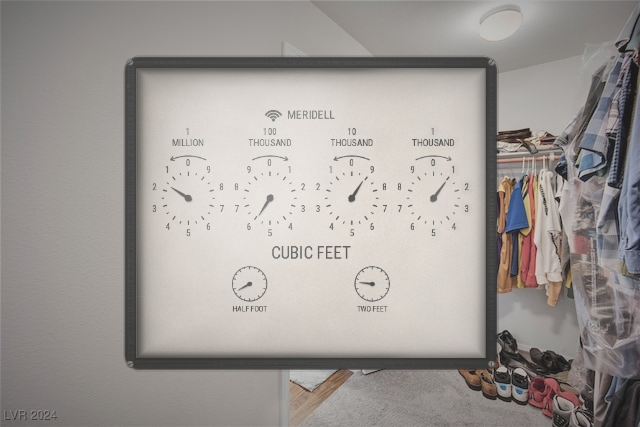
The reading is 159100 ft³
